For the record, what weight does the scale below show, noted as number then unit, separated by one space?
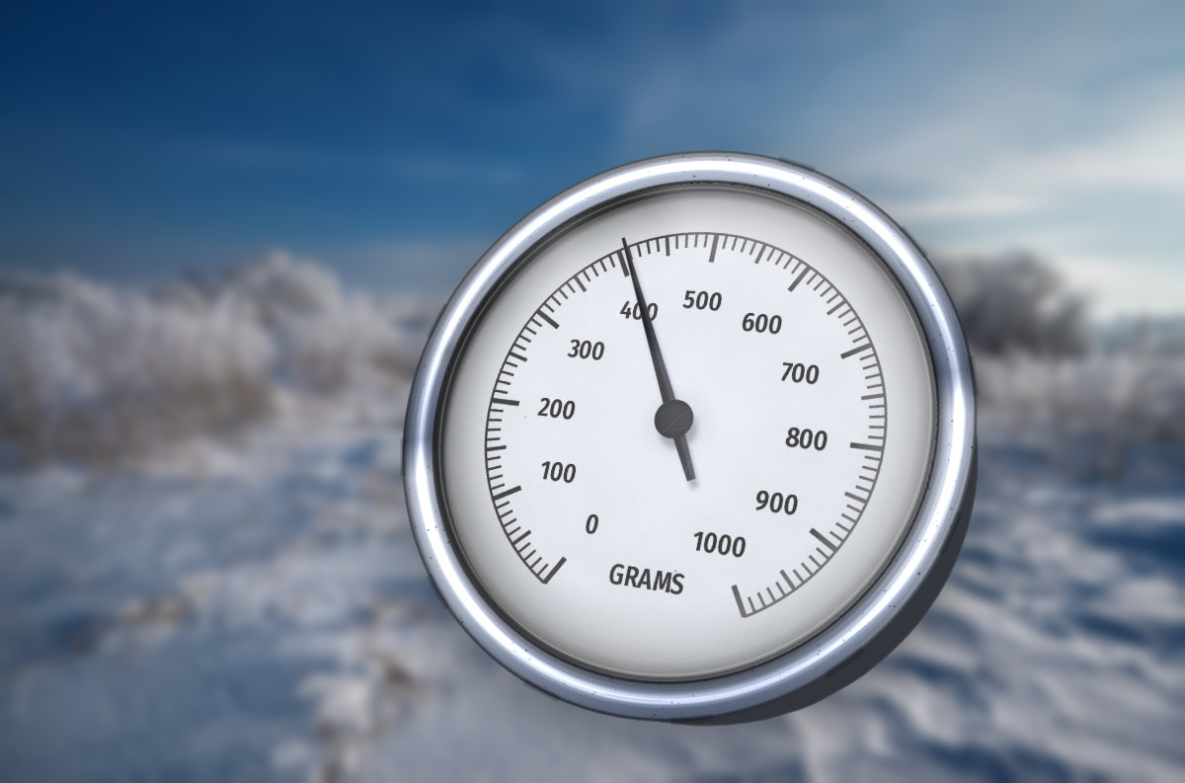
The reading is 410 g
